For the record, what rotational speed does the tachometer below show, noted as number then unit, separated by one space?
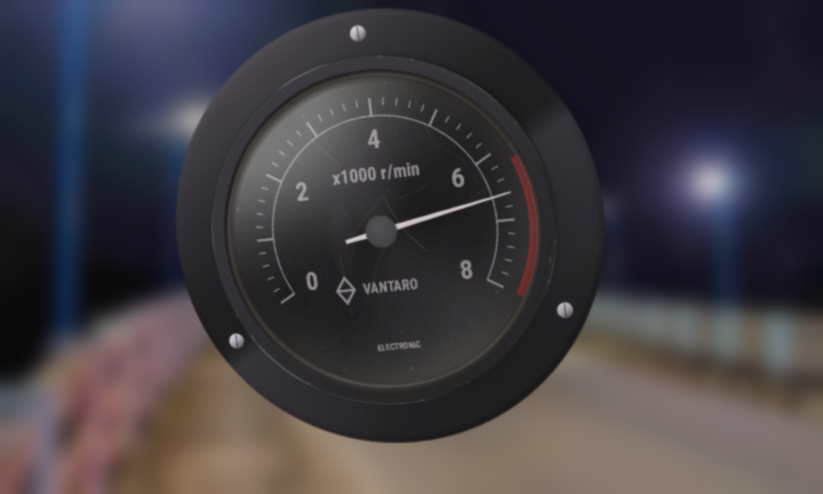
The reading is 6600 rpm
